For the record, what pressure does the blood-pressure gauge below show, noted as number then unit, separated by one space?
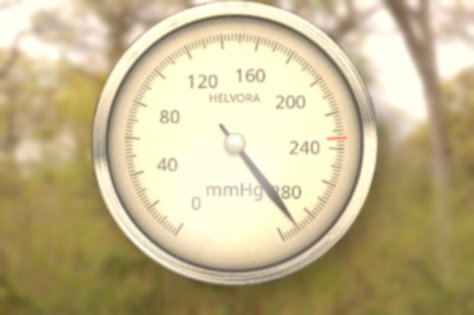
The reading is 290 mmHg
